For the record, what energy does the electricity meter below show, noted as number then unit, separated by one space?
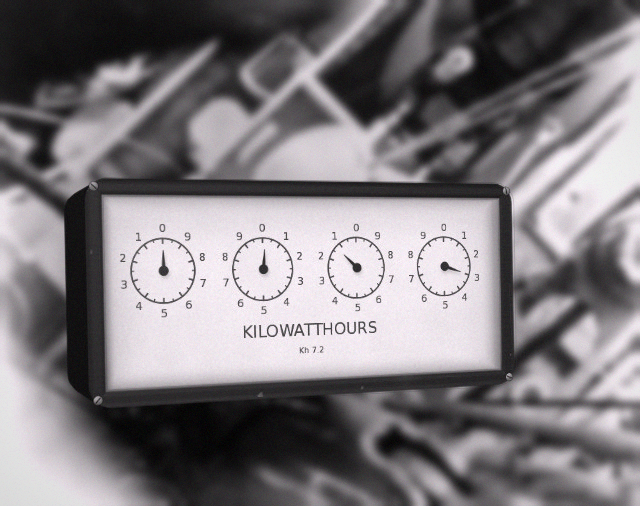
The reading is 13 kWh
